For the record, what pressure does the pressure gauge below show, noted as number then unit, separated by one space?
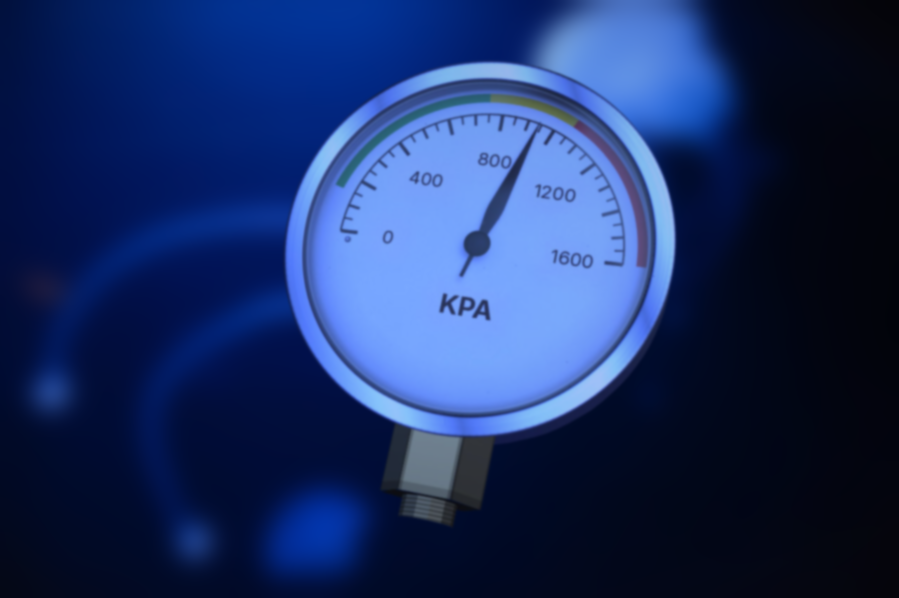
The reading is 950 kPa
